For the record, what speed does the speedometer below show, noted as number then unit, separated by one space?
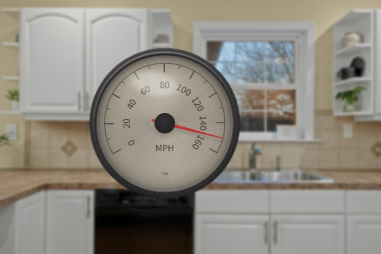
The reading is 150 mph
